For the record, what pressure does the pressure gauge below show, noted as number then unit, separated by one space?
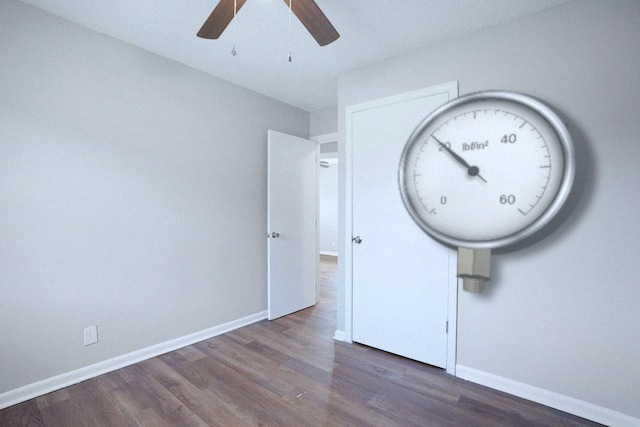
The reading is 20 psi
